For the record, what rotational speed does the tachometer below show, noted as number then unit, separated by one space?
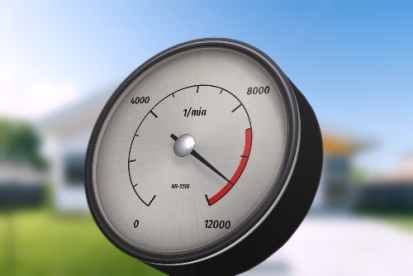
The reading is 11000 rpm
